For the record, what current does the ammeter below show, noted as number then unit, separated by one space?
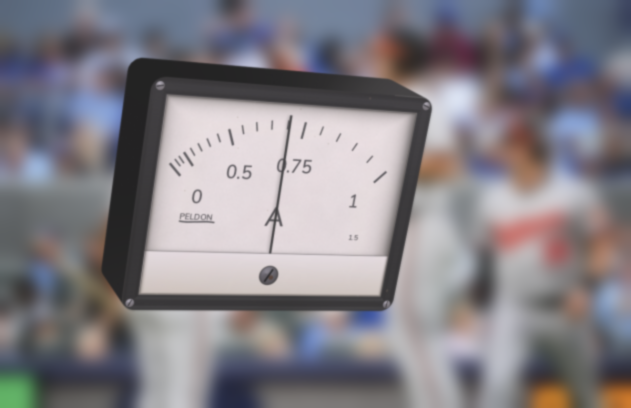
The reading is 0.7 A
